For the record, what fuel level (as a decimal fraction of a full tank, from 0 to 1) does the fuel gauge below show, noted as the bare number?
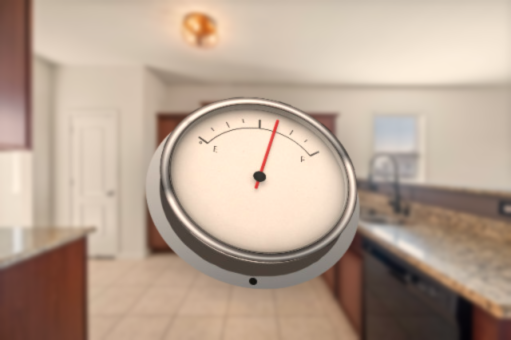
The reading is 0.625
